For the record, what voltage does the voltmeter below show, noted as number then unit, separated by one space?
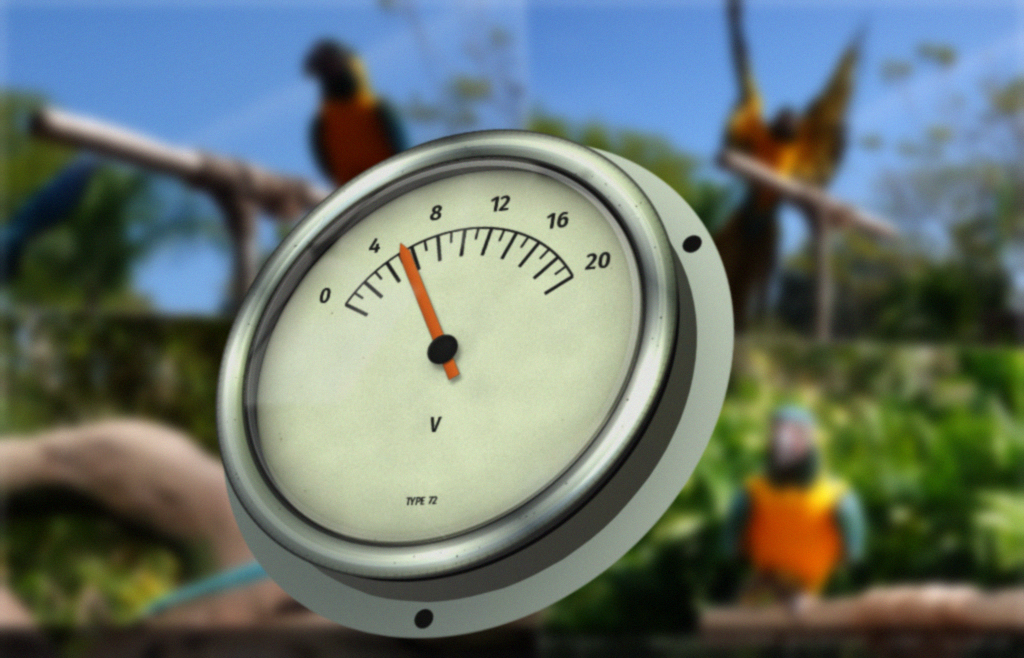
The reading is 5.5 V
